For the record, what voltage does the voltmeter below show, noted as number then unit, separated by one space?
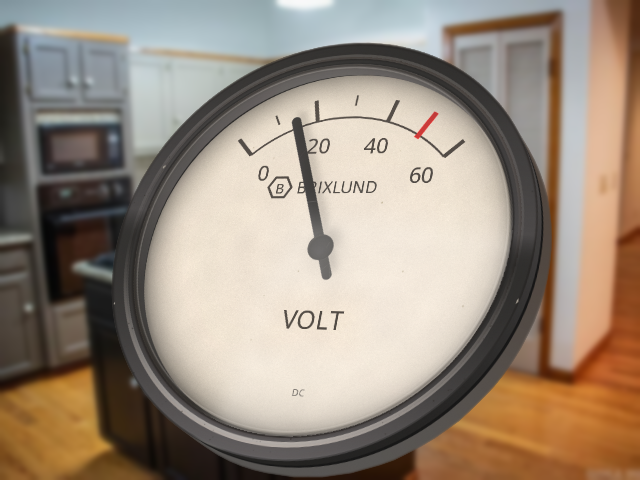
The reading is 15 V
